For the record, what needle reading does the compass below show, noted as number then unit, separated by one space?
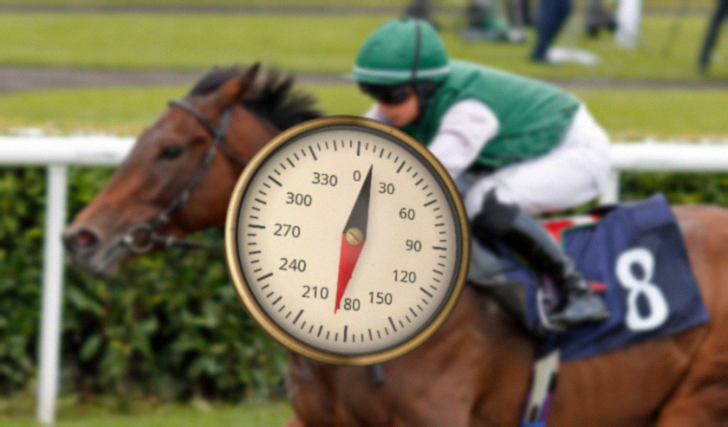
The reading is 190 °
